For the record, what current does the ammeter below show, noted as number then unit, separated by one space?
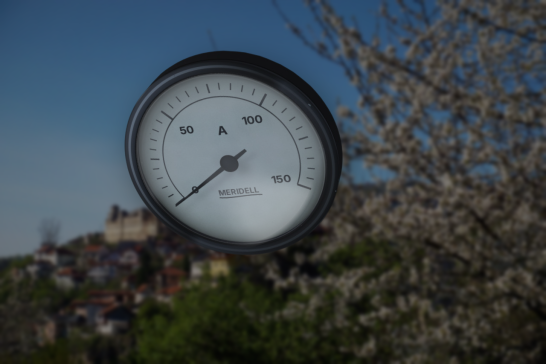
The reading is 0 A
